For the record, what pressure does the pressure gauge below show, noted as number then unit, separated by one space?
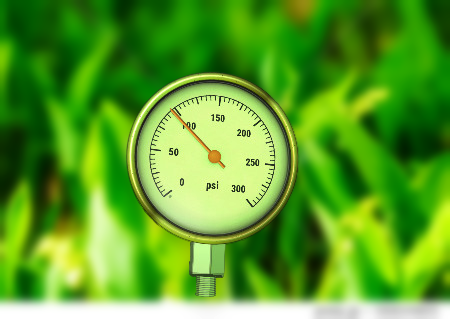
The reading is 95 psi
